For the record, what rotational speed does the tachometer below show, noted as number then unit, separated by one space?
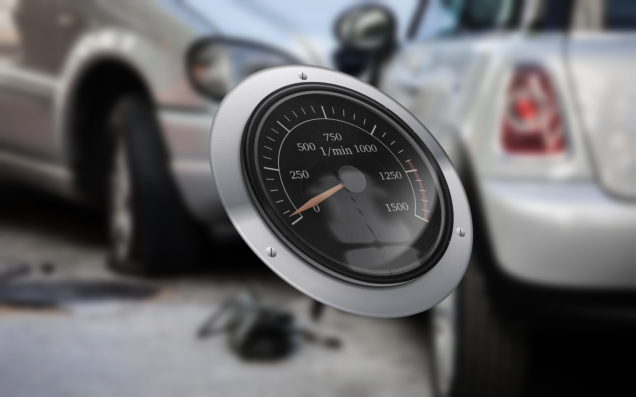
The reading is 25 rpm
